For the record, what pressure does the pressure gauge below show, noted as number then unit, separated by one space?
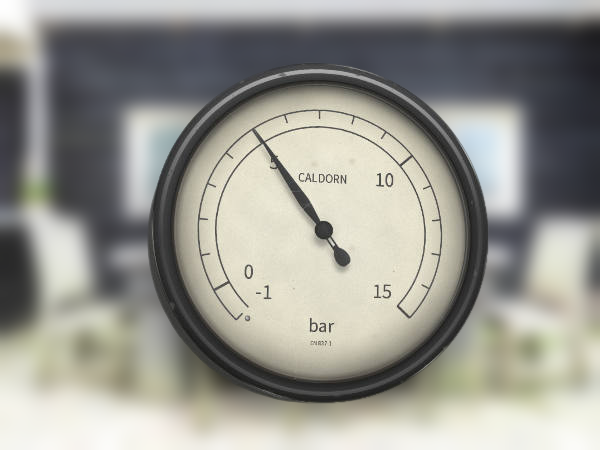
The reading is 5 bar
